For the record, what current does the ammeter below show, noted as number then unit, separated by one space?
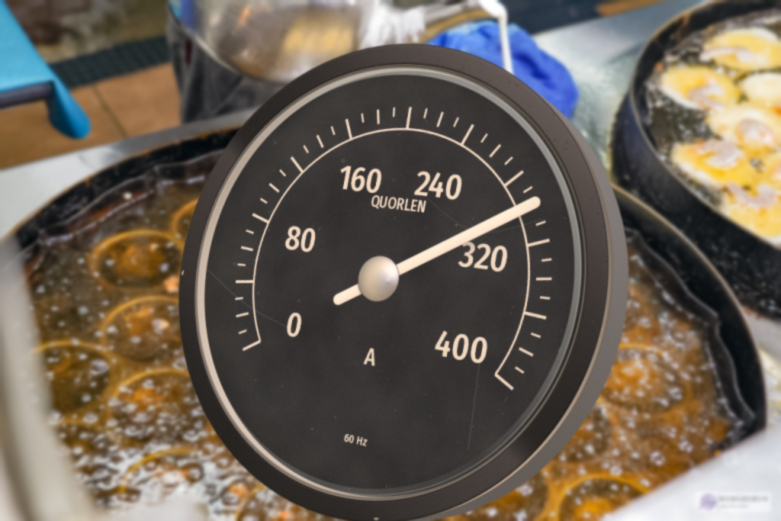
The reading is 300 A
